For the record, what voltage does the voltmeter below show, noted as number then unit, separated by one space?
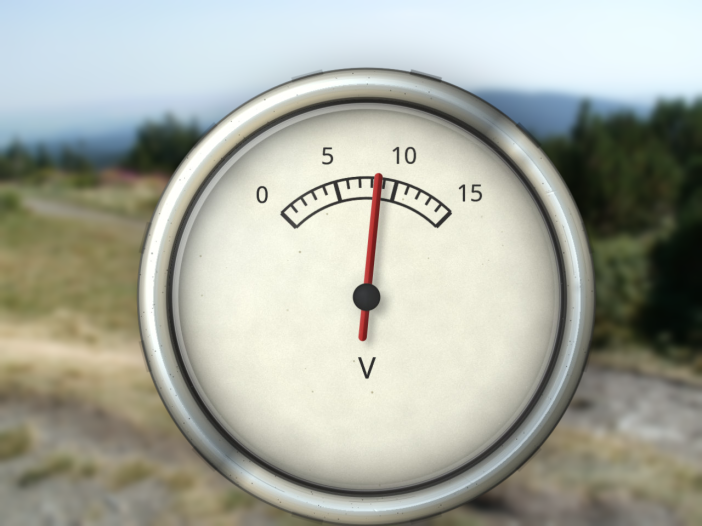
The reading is 8.5 V
